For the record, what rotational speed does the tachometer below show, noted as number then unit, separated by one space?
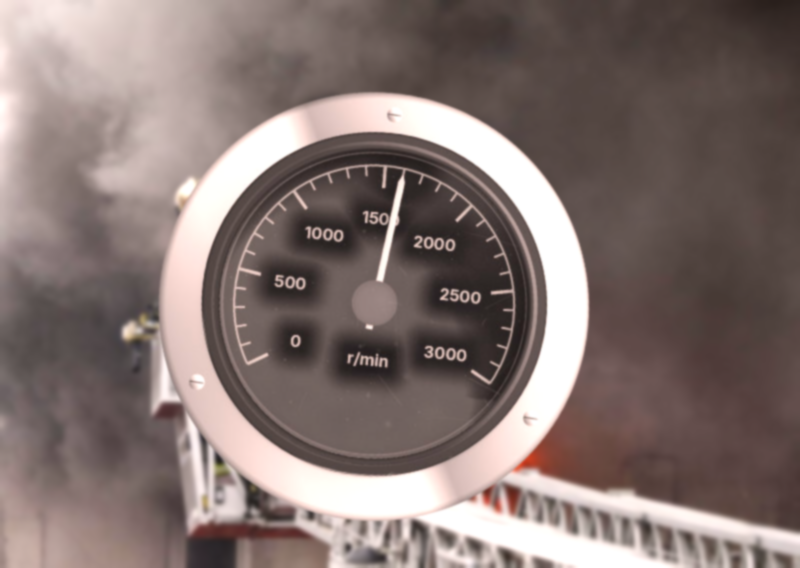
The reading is 1600 rpm
